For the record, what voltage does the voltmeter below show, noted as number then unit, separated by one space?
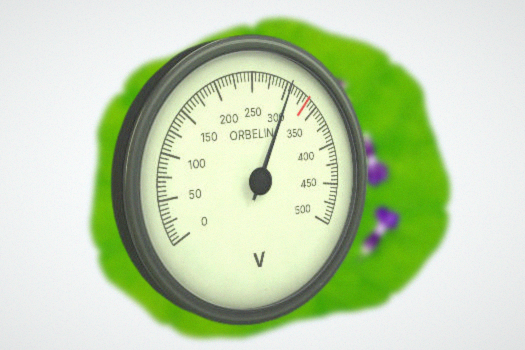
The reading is 300 V
